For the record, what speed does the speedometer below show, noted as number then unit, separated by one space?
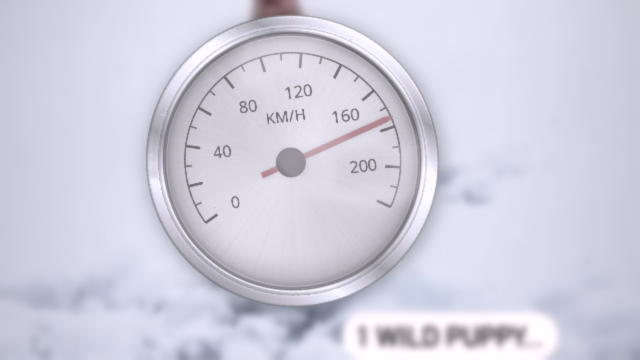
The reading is 175 km/h
